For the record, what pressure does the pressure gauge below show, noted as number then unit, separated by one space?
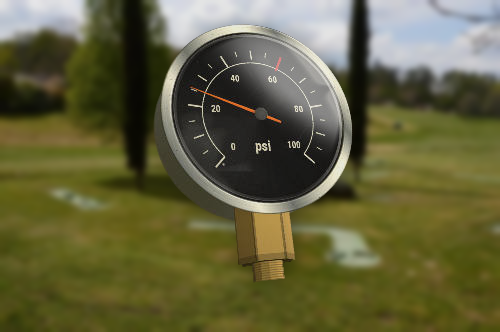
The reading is 25 psi
